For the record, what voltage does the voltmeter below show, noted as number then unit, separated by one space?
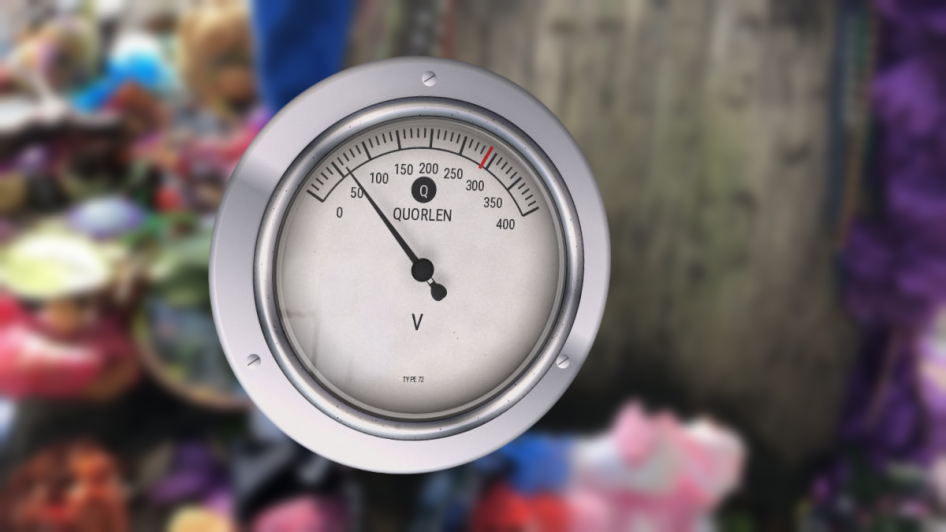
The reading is 60 V
